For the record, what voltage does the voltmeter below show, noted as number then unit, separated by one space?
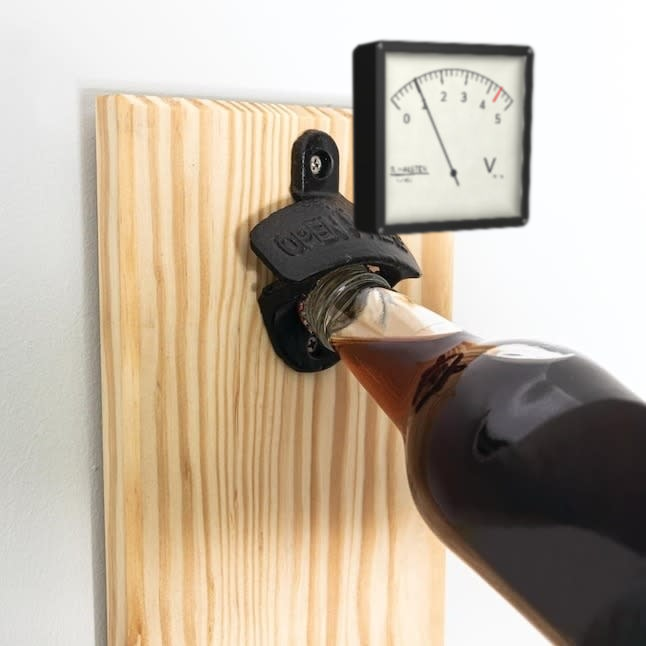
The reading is 1 V
